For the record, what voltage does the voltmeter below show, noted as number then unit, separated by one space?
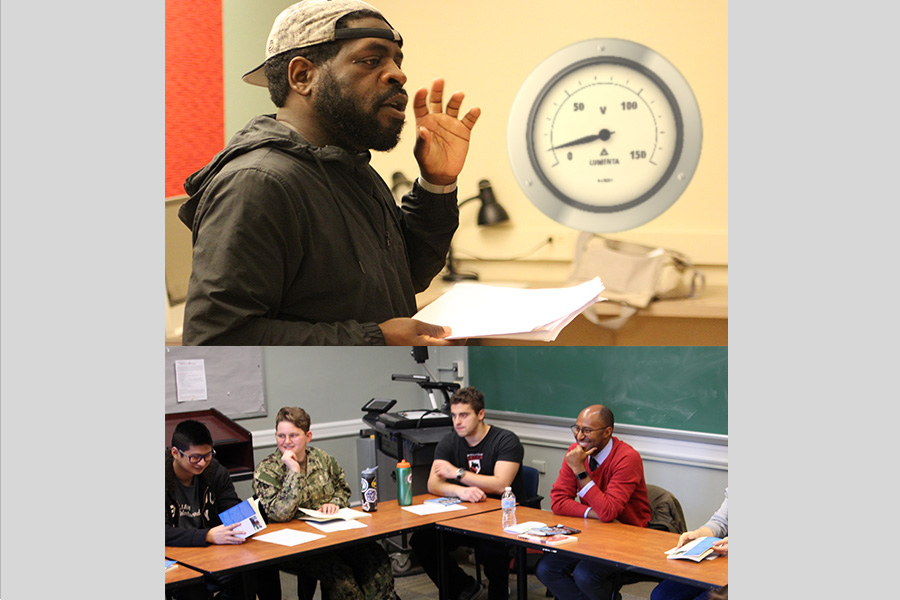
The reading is 10 V
